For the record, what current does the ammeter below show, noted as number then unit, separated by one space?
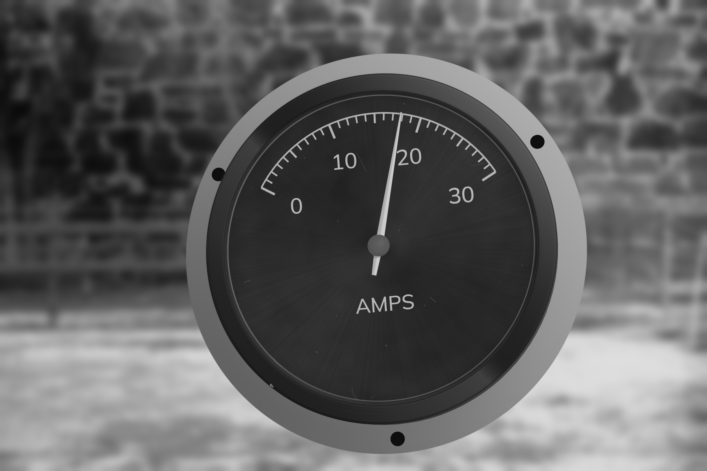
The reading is 18 A
